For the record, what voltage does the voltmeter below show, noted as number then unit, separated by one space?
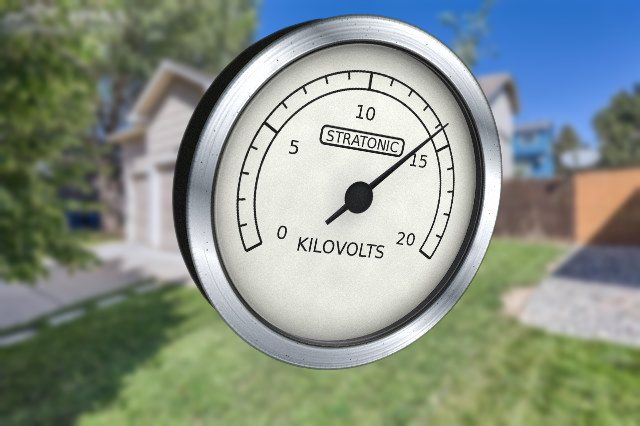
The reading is 14 kV
